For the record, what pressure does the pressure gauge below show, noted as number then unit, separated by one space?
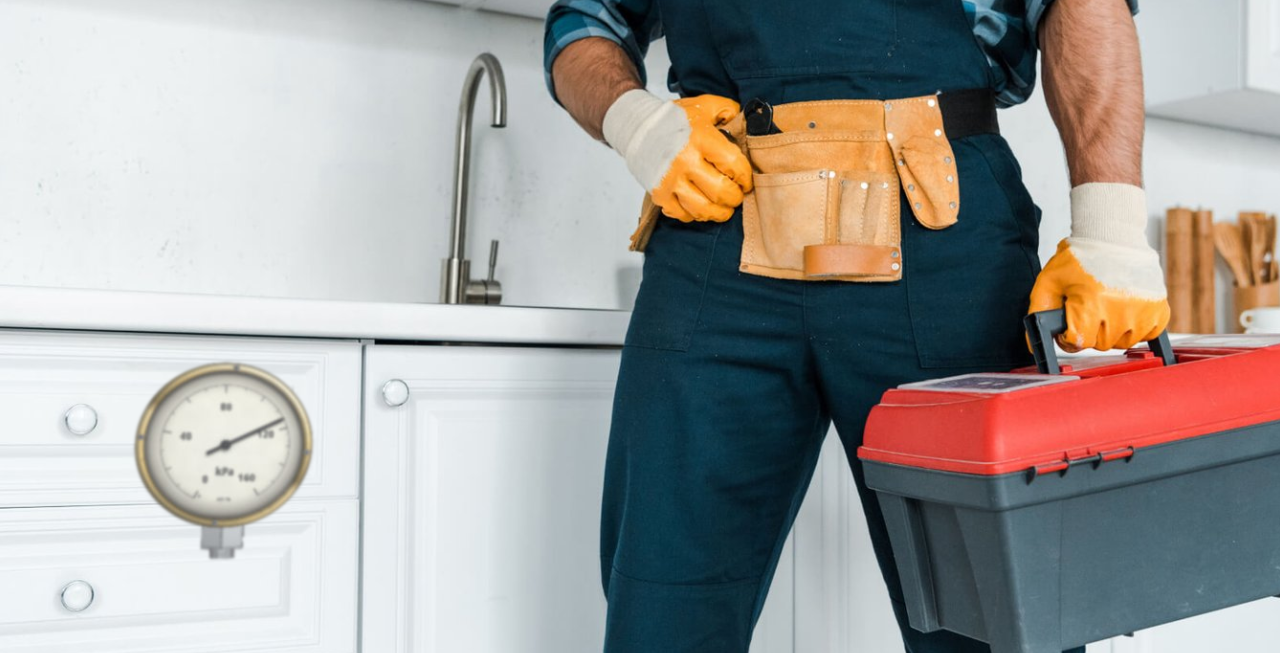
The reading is 115 kPa
